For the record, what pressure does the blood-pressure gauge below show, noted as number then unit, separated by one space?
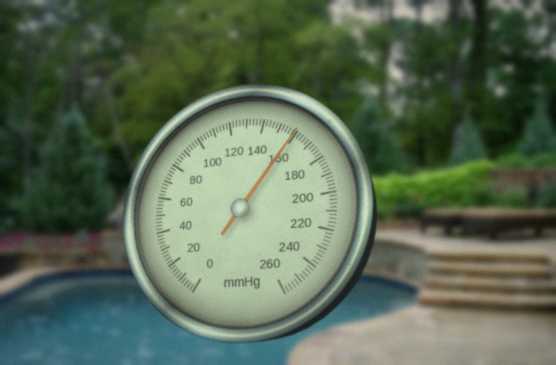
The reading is 160 mmHg
